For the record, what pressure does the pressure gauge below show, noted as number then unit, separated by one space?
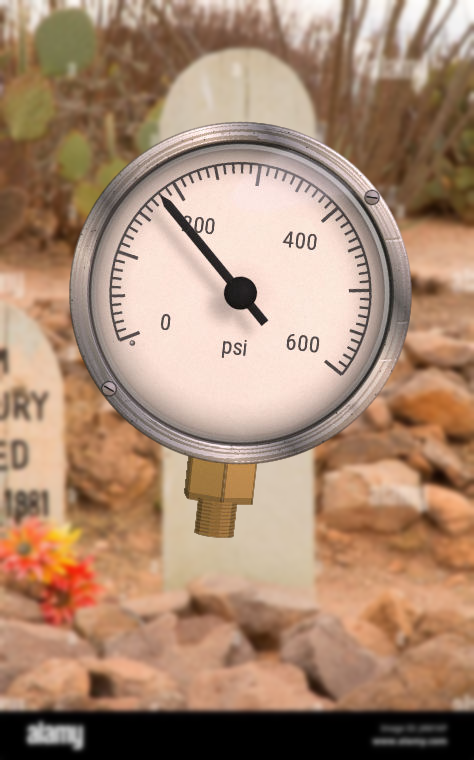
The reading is 180 psi
